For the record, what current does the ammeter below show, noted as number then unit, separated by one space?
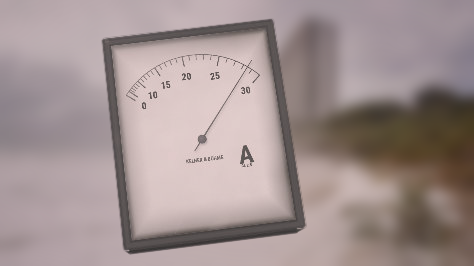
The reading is 28.5 A
